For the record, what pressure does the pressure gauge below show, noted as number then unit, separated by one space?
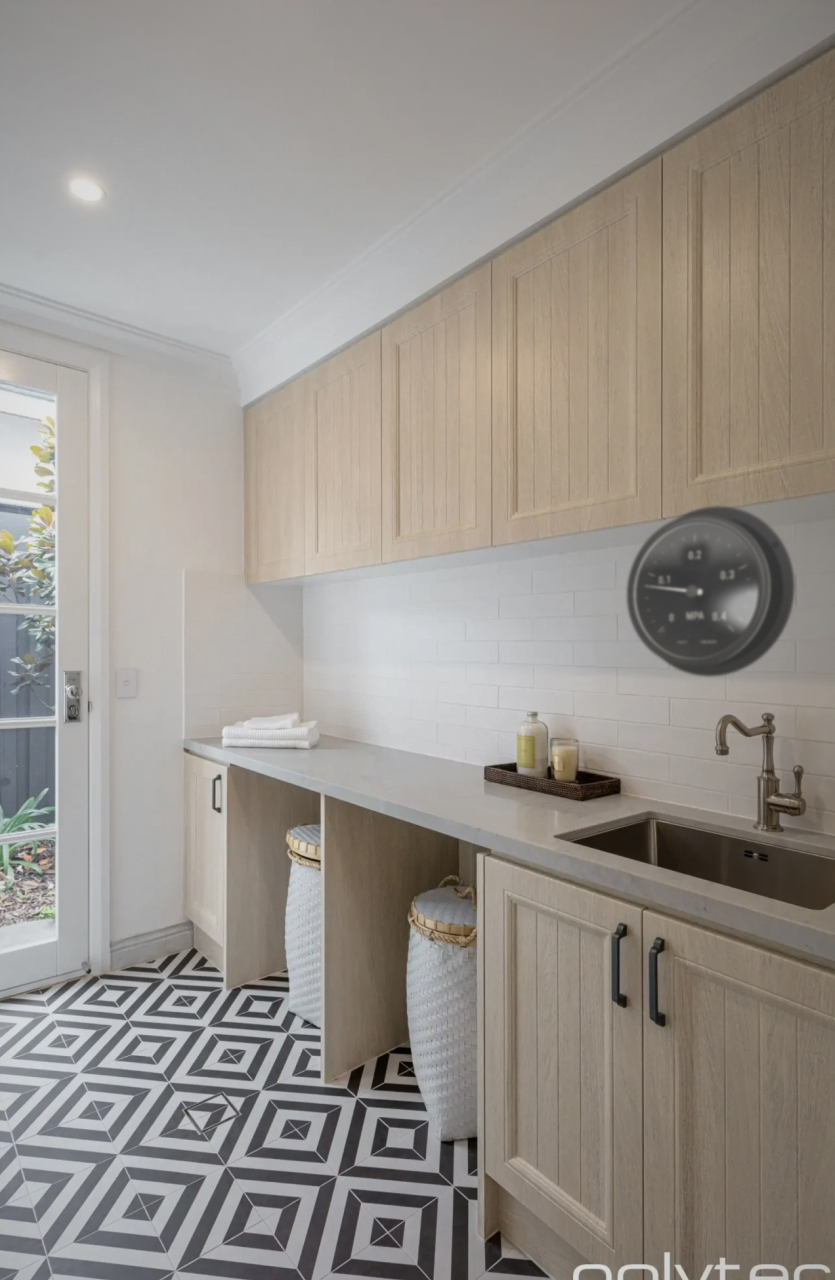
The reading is 0.08 MPa
